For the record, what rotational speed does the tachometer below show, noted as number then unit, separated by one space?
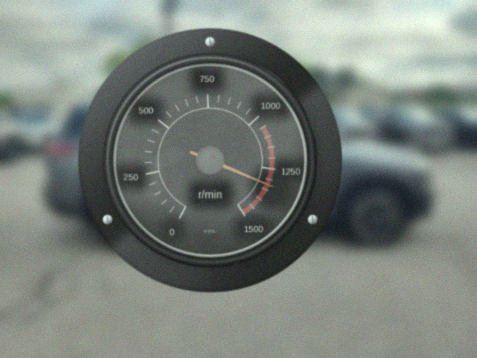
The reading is 1325 rpm
